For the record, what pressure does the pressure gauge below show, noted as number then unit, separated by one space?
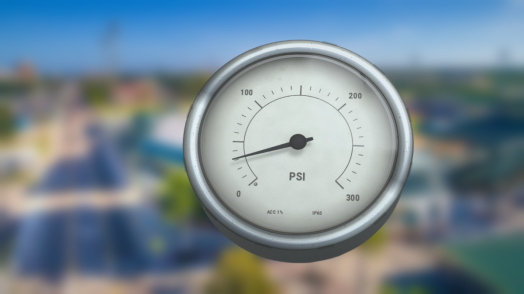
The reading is 30 psi
